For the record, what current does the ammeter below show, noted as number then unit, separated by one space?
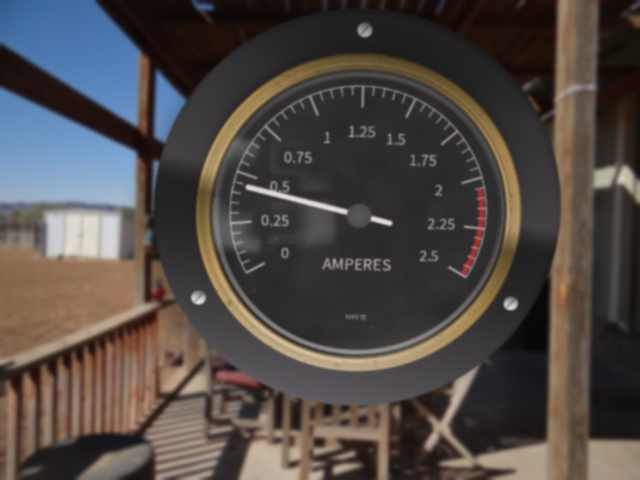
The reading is 0.45 A
